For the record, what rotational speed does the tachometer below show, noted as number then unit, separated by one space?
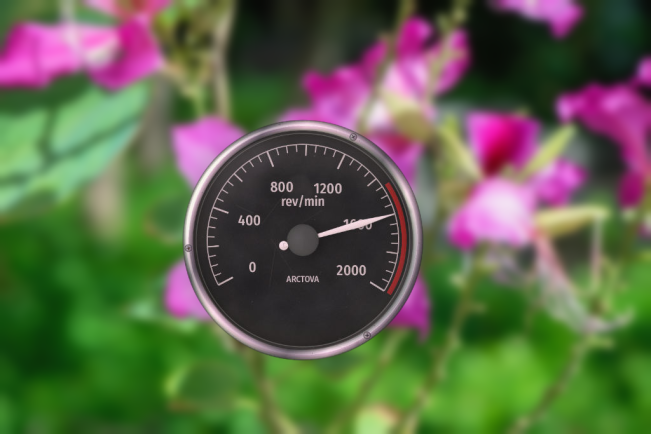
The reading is 1600 rpm
